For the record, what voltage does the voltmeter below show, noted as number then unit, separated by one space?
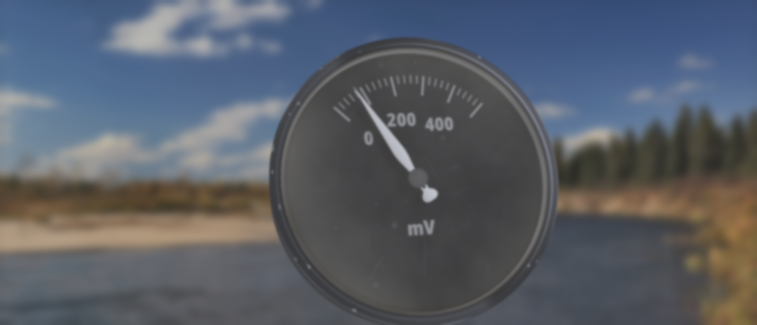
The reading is 80 mV
